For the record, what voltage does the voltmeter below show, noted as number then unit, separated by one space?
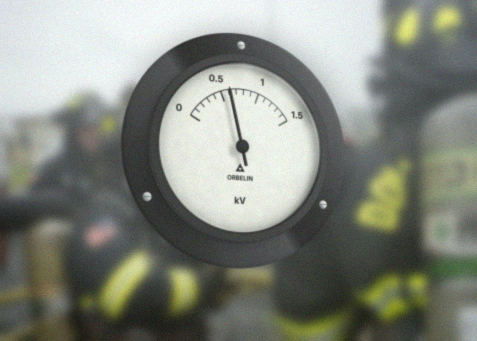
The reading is 0.6 kV
